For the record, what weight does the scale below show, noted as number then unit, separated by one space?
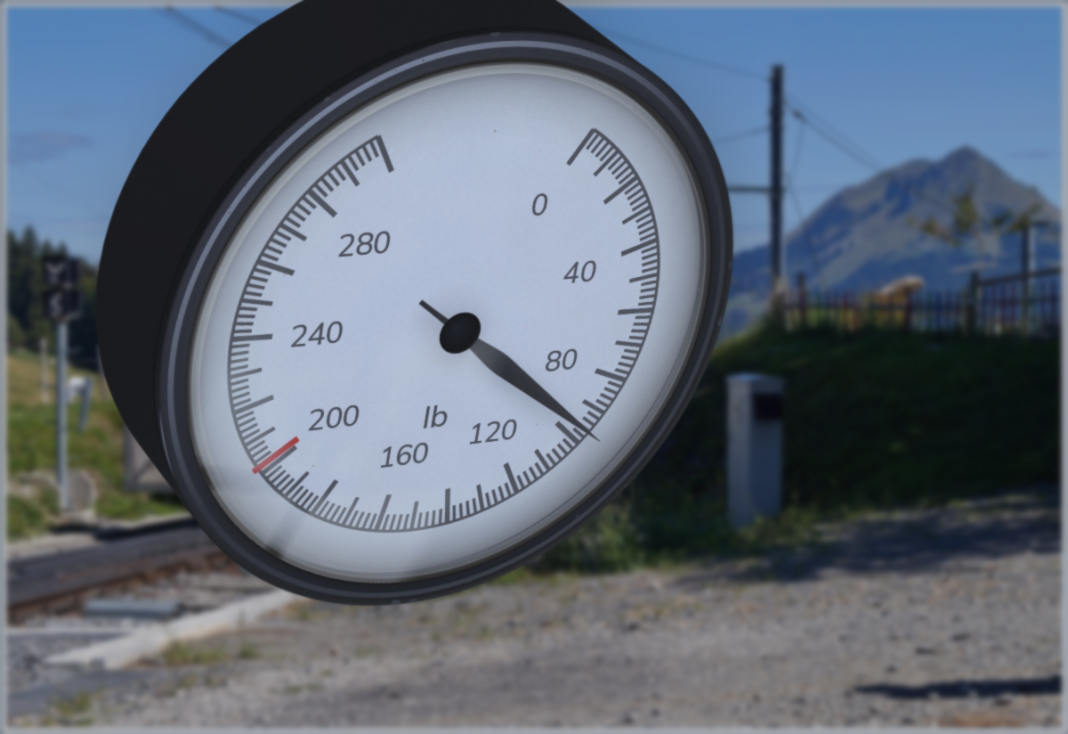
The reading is 96 lb
